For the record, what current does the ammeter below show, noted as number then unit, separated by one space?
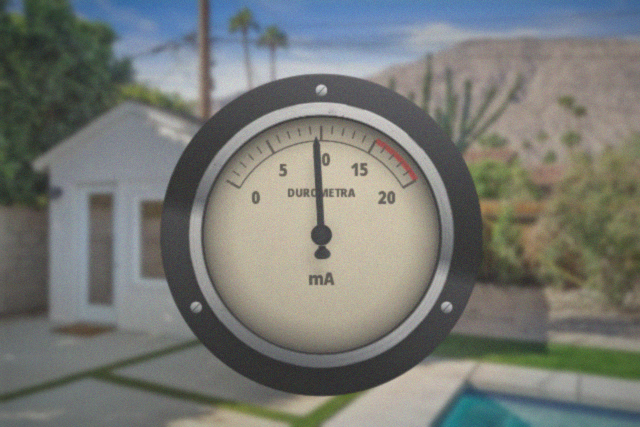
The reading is 9.5 mA
